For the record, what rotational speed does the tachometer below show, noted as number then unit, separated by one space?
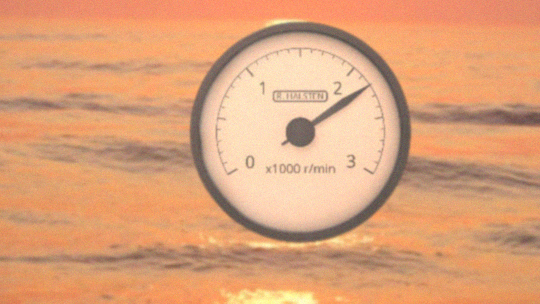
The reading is 2200 rpm
